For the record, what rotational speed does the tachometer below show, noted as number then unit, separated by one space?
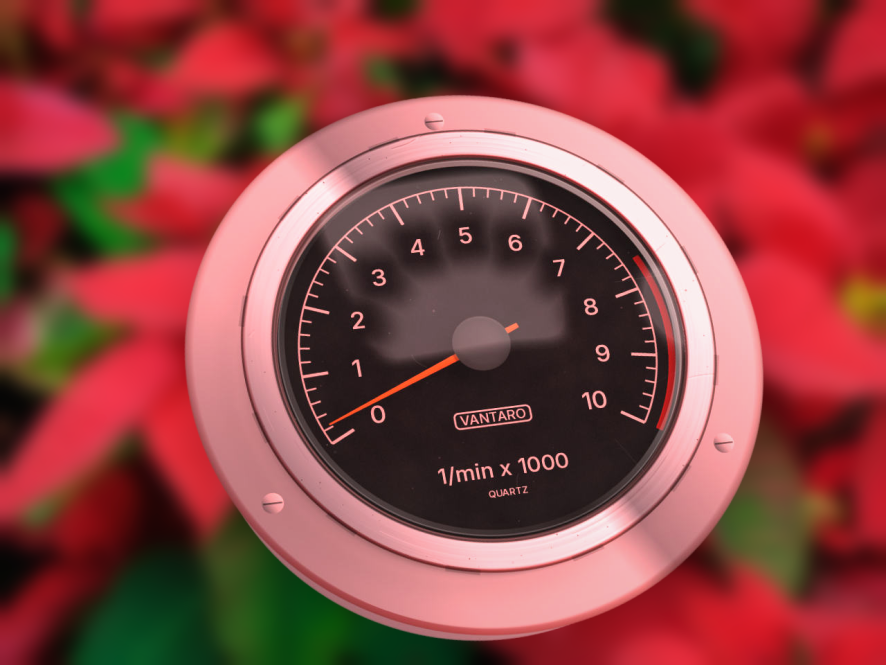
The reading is 200 rpm
